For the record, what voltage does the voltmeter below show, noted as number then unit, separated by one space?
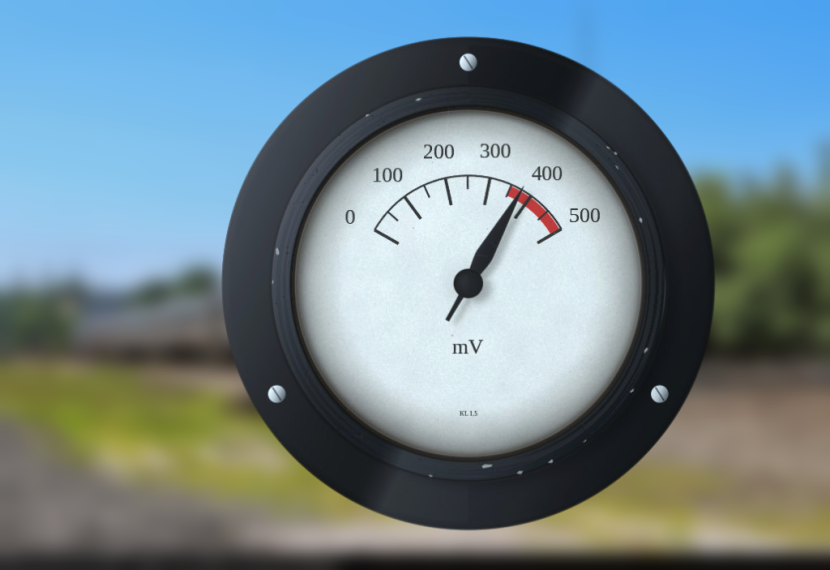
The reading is 375 mV
